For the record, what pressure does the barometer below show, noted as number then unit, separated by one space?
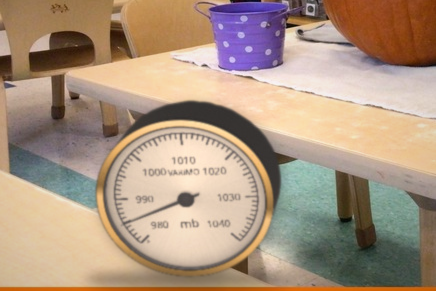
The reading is 985 mbar
